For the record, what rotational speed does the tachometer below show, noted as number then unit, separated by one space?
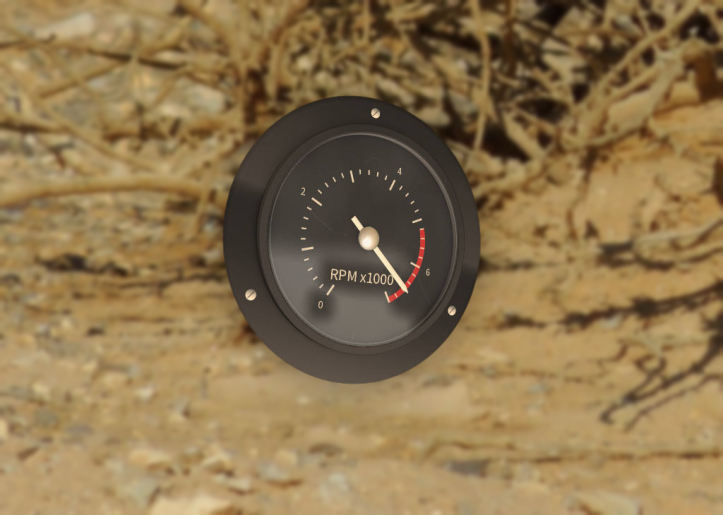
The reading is 6600 rpm
